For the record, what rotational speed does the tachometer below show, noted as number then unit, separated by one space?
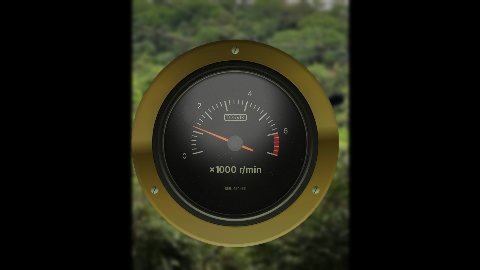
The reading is 1200 rpm
